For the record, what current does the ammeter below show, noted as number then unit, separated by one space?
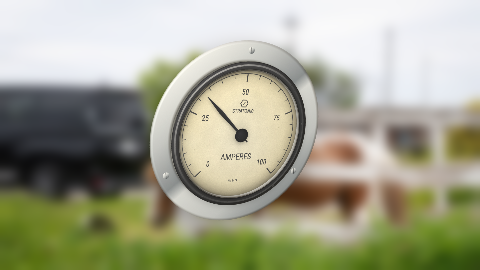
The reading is 32.5 A
